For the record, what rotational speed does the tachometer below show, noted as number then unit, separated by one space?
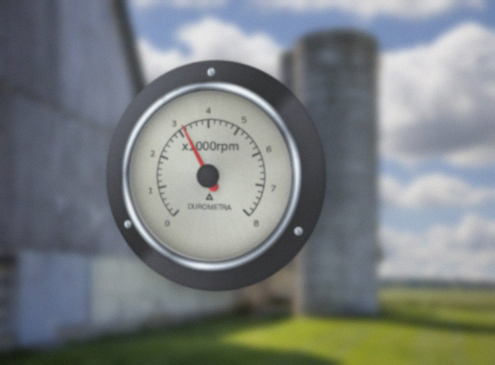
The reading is 3200 rpm
